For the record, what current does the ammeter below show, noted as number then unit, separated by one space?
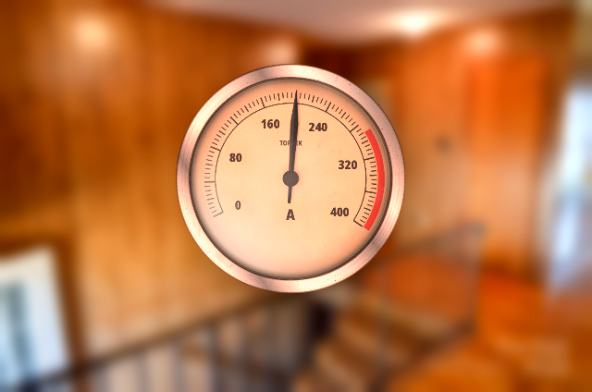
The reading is 200 A
